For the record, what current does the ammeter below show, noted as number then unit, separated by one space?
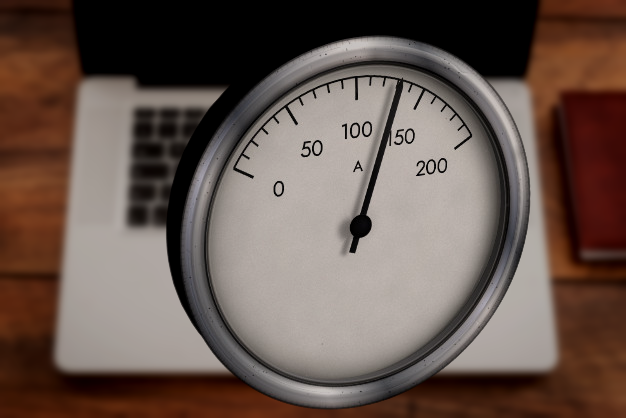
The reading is 130 A
